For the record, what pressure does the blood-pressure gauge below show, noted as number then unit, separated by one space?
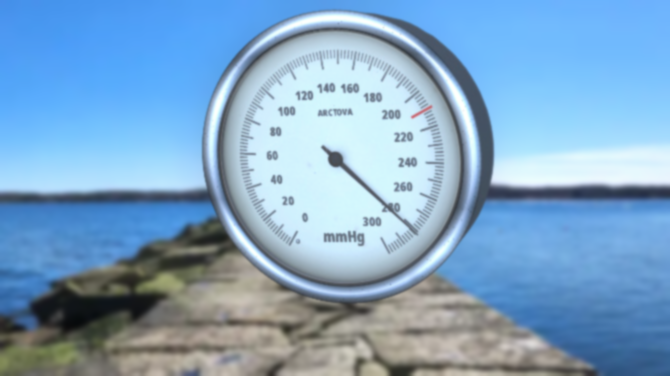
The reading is 280 mmHg
